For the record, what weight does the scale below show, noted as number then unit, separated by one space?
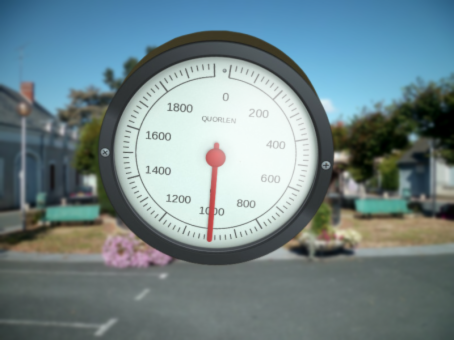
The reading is 1000 g
